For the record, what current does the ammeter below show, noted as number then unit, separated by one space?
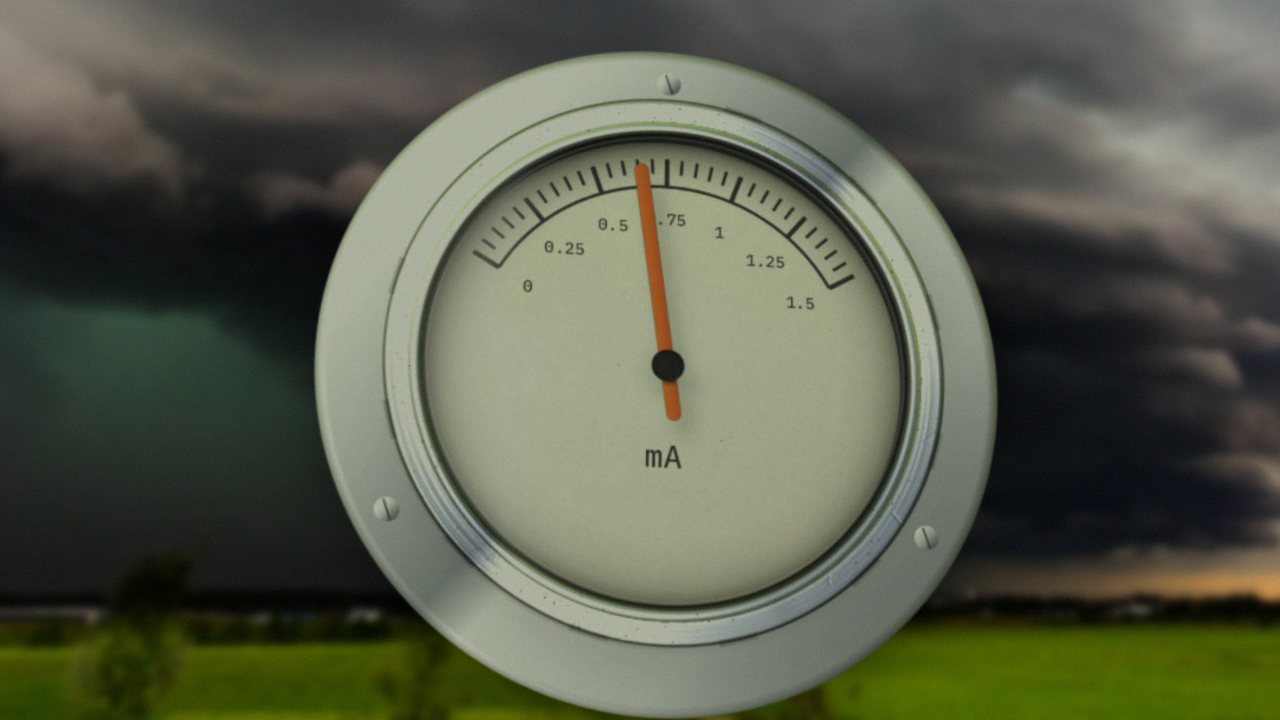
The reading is 0.65 mA
